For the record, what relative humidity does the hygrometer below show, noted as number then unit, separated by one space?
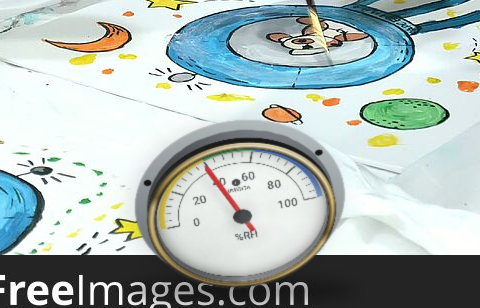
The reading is 40 %
